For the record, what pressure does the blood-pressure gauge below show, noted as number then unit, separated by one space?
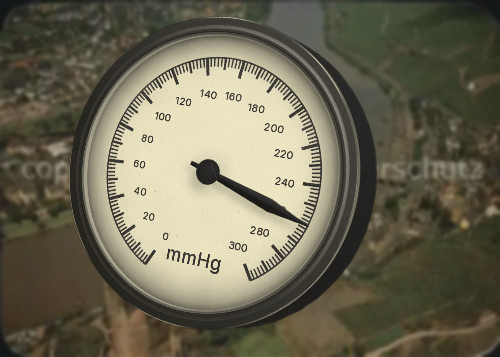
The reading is 260 mmHg
